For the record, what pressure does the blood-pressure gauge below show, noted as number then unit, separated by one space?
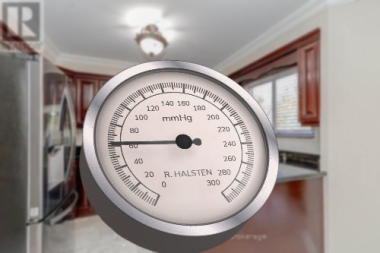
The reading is 60 mmHg
